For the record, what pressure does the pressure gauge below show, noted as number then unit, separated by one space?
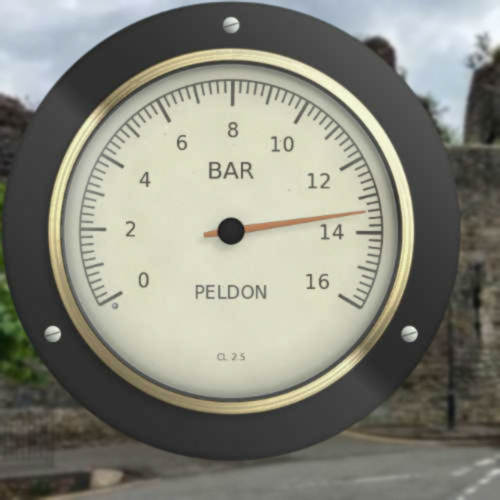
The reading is 13.4 bar
